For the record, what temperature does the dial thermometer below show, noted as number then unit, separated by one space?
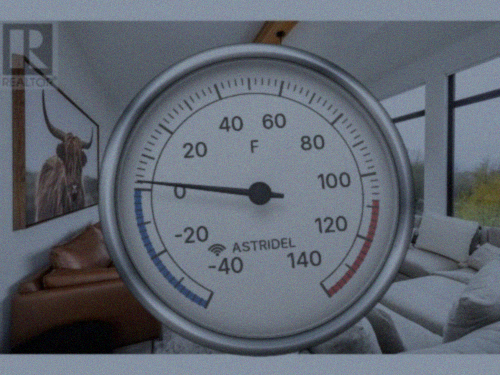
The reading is 2 °F
